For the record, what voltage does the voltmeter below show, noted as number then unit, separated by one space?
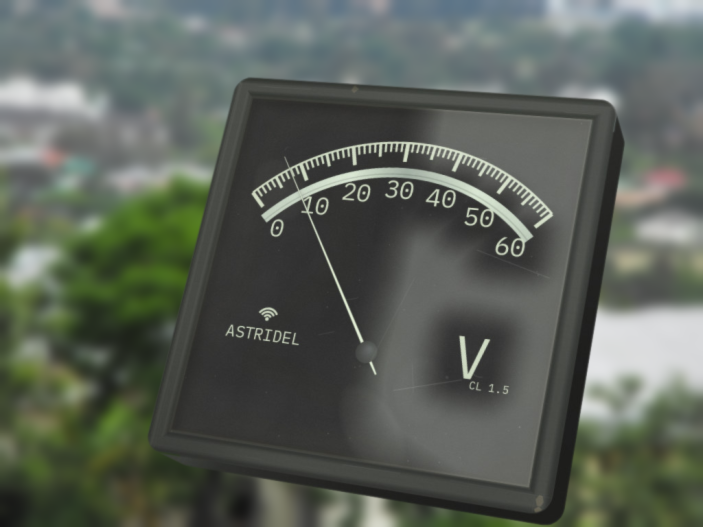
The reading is 8 V
